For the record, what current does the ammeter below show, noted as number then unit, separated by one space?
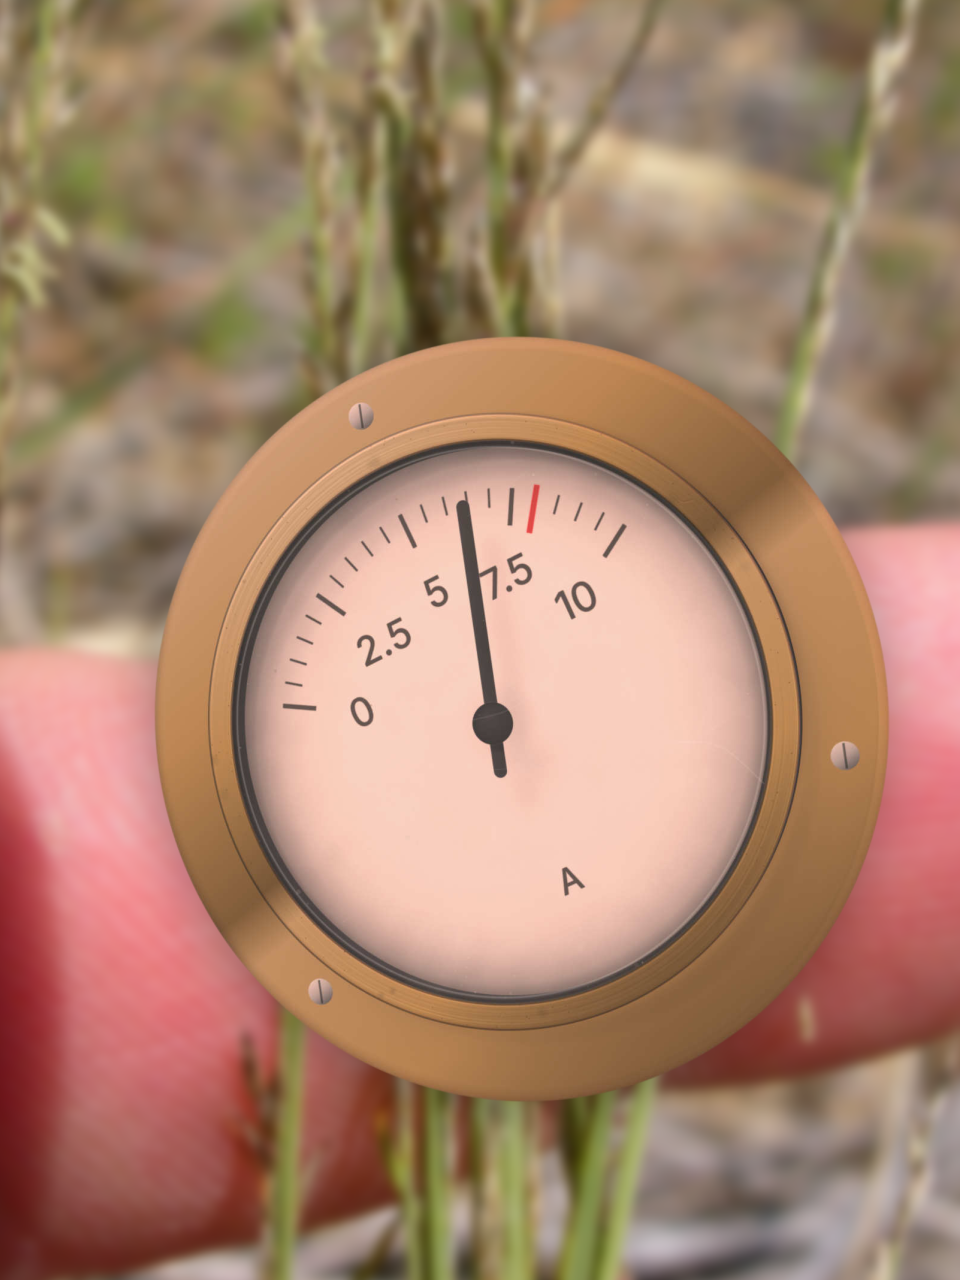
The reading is 6.5 A
